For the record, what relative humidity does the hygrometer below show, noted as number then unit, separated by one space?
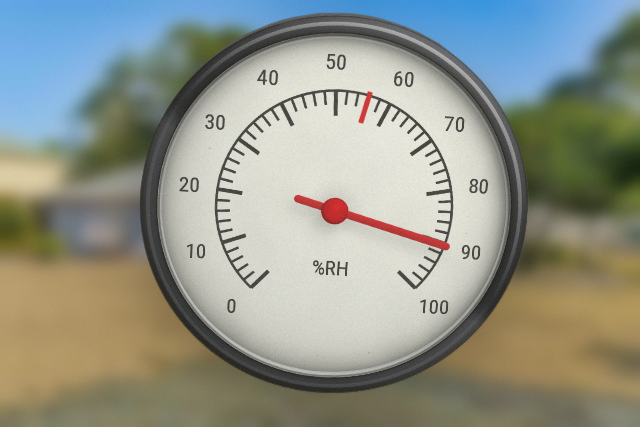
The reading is 90 %
